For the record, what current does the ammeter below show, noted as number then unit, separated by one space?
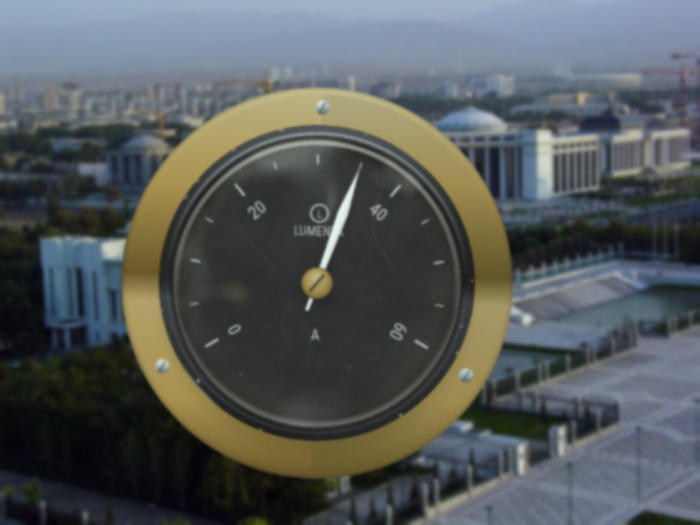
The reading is 35 A
